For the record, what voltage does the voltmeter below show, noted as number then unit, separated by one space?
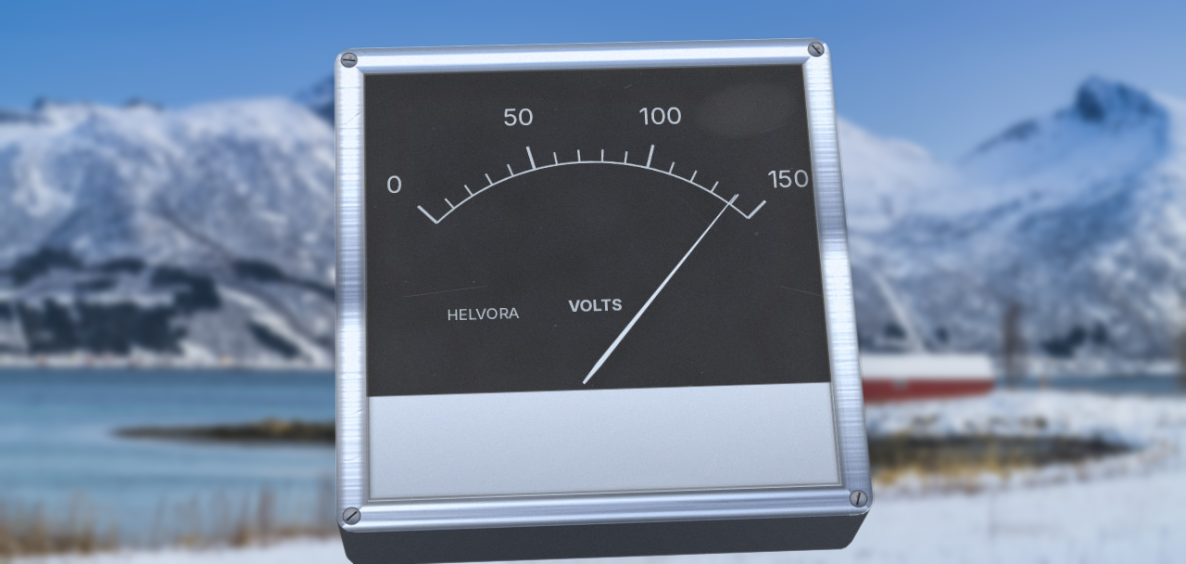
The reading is 140 V
